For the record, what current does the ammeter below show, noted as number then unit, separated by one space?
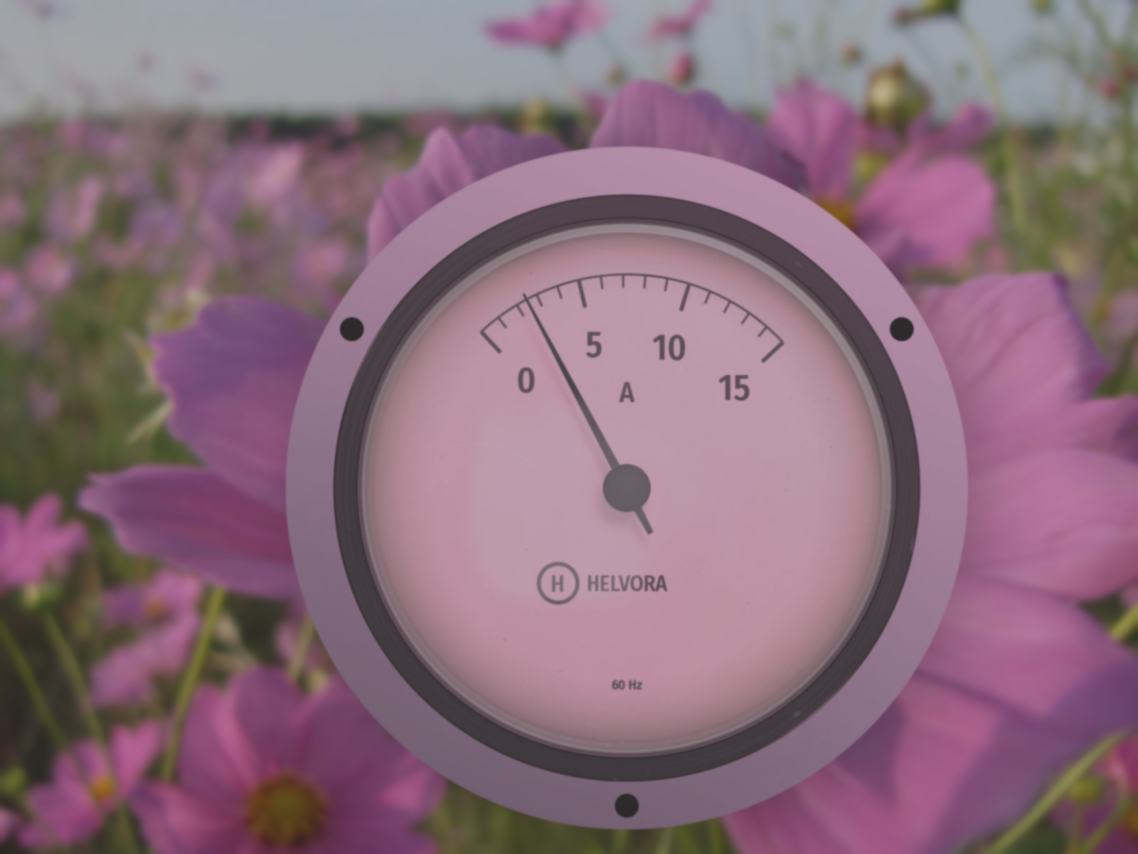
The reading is 2.5 A
